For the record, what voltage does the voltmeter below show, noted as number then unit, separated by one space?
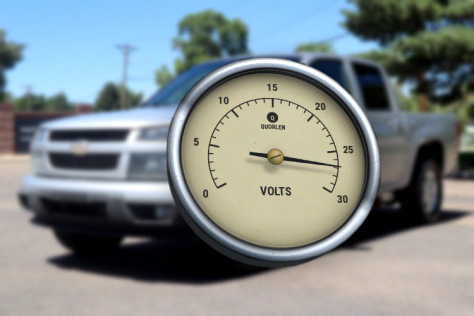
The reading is 27 V
